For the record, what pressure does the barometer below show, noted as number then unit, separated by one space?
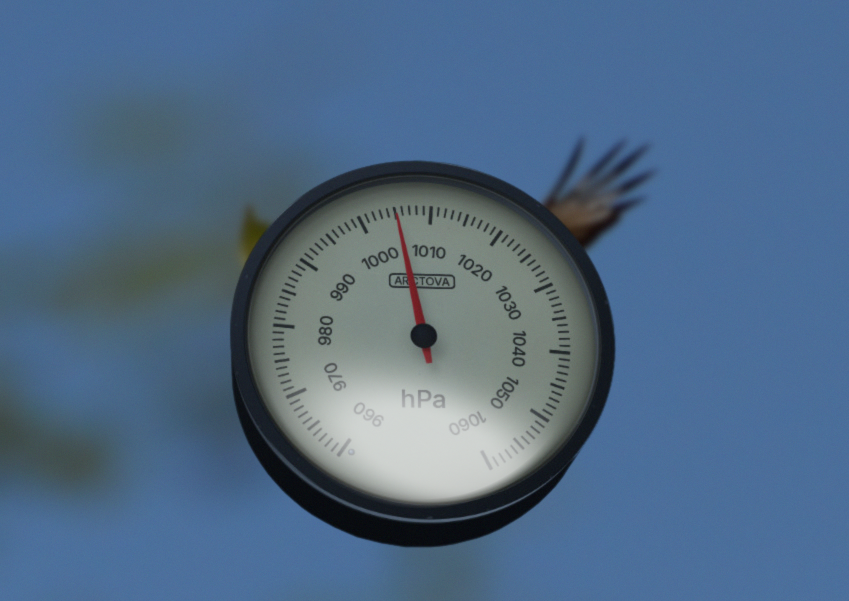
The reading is 1005 hPa
